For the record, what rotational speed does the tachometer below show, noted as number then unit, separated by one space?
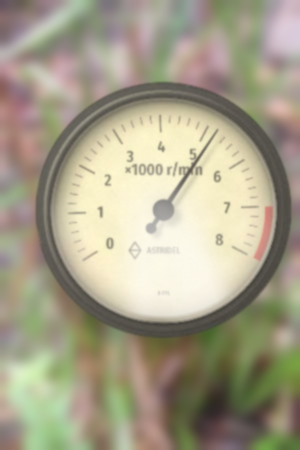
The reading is 5200 rpm
